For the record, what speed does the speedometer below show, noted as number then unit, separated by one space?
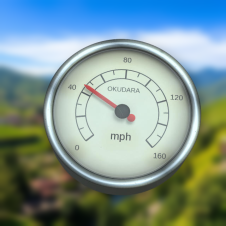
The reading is 45 mph
